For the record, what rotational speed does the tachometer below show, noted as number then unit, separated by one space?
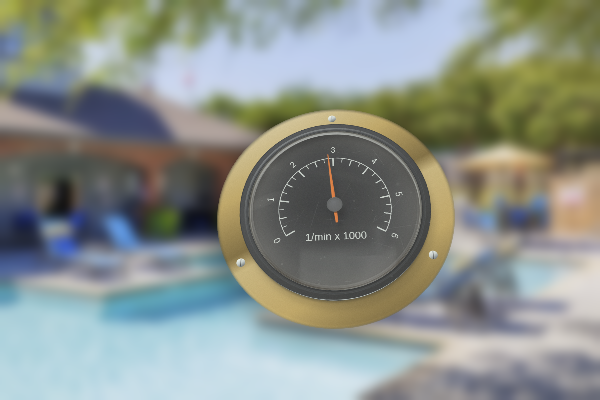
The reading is 2875 rpm
